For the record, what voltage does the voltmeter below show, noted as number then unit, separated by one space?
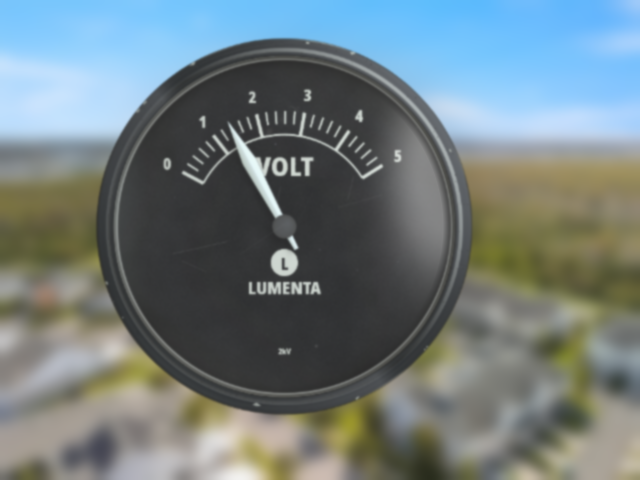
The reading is 1.4 V
